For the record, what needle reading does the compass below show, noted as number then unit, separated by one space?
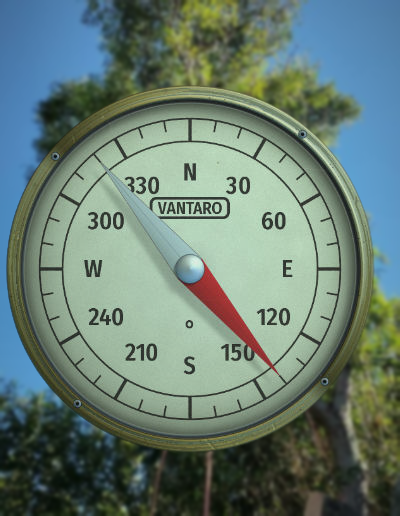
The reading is 140 °
